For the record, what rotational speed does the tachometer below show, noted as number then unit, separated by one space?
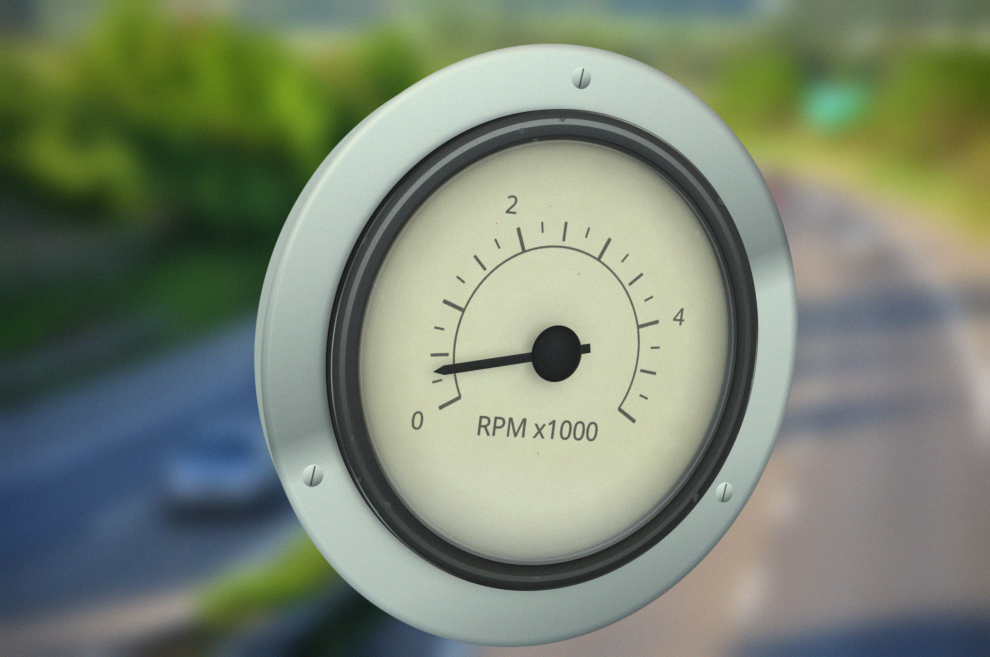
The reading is 375 rpm
